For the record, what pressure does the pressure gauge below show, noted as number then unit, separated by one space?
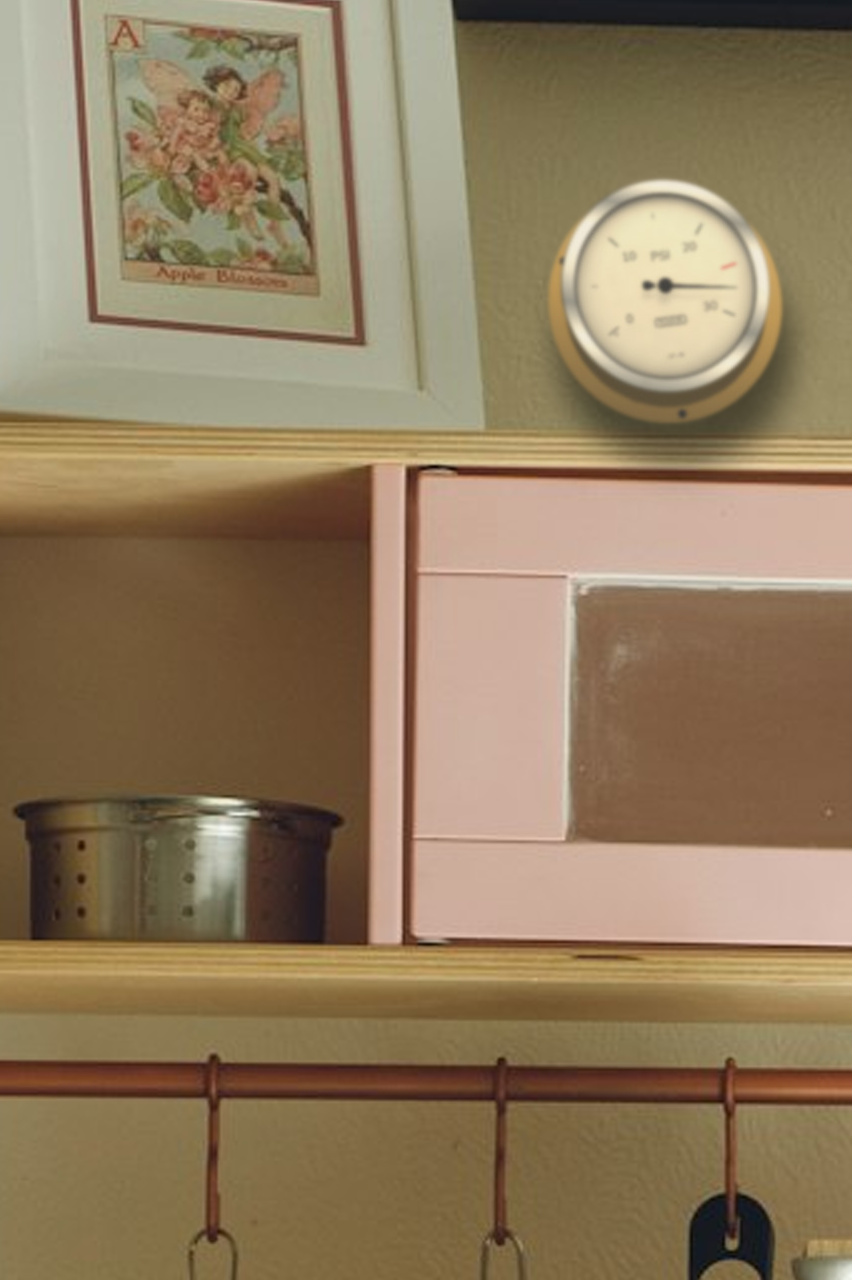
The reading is 27.5 psi
